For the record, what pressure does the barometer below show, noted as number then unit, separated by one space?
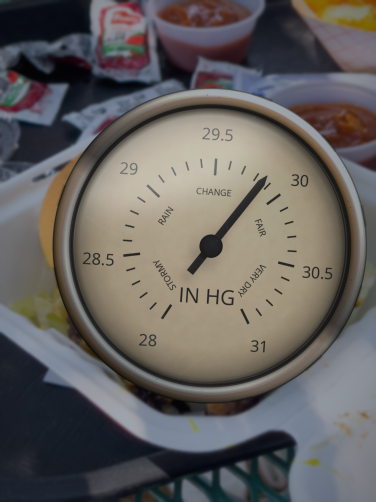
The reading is 29.85 inHg
